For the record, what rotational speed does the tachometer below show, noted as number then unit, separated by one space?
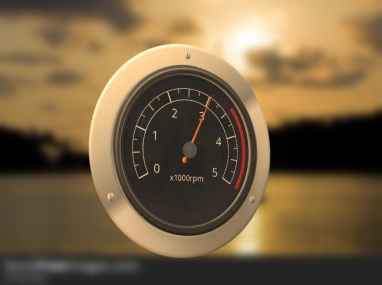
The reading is 3000 rpm
